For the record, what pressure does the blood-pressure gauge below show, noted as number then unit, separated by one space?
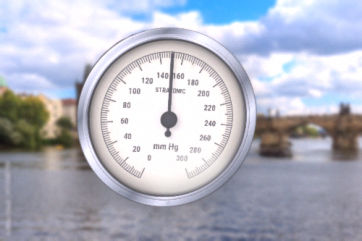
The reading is 150 mmHg
